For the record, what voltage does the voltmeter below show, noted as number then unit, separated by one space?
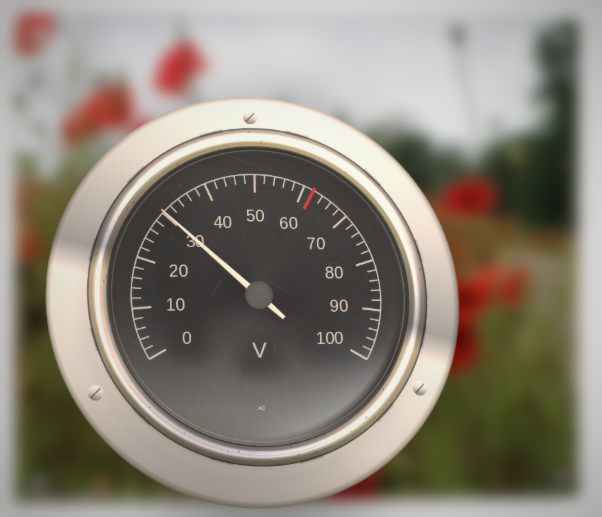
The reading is 30 V
